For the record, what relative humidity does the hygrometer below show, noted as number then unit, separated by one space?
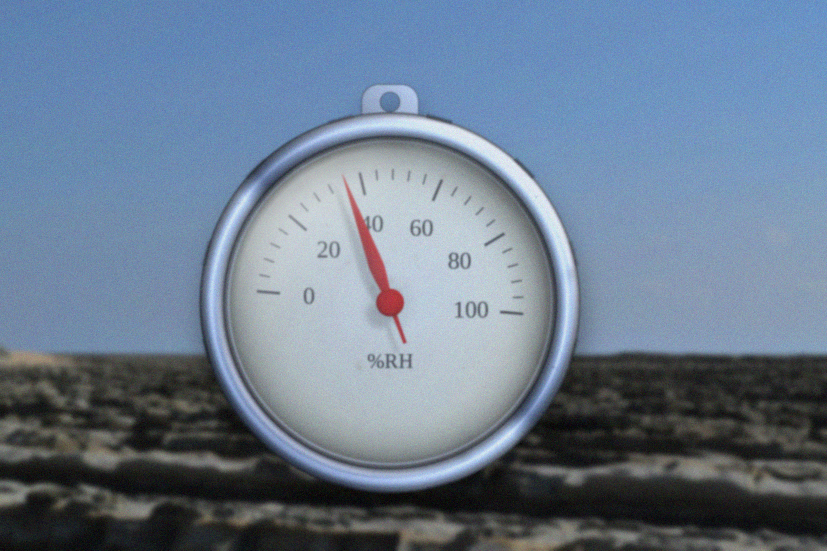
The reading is 36 %
